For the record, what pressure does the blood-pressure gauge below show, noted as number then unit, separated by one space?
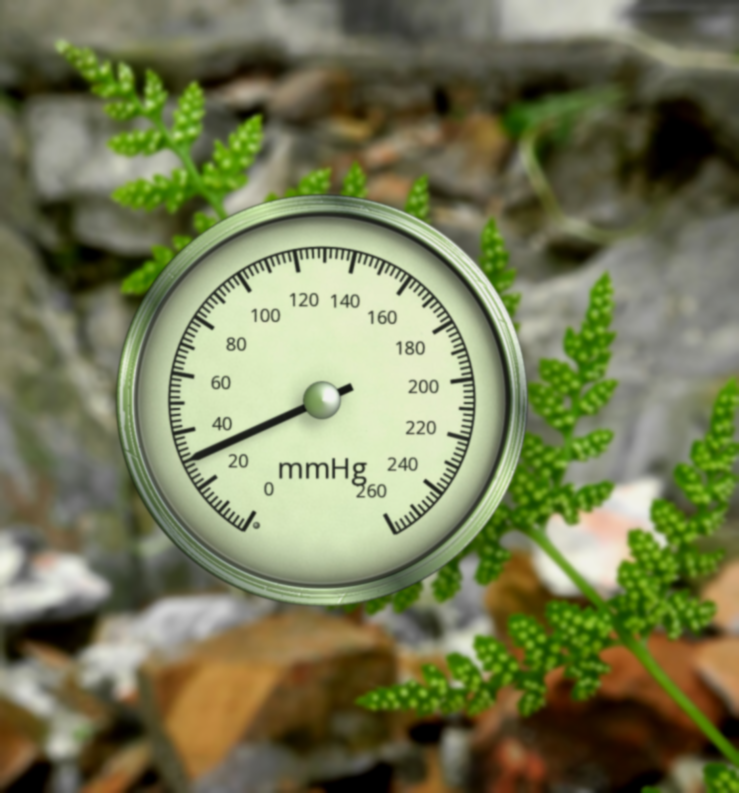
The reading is 30 mmHg
